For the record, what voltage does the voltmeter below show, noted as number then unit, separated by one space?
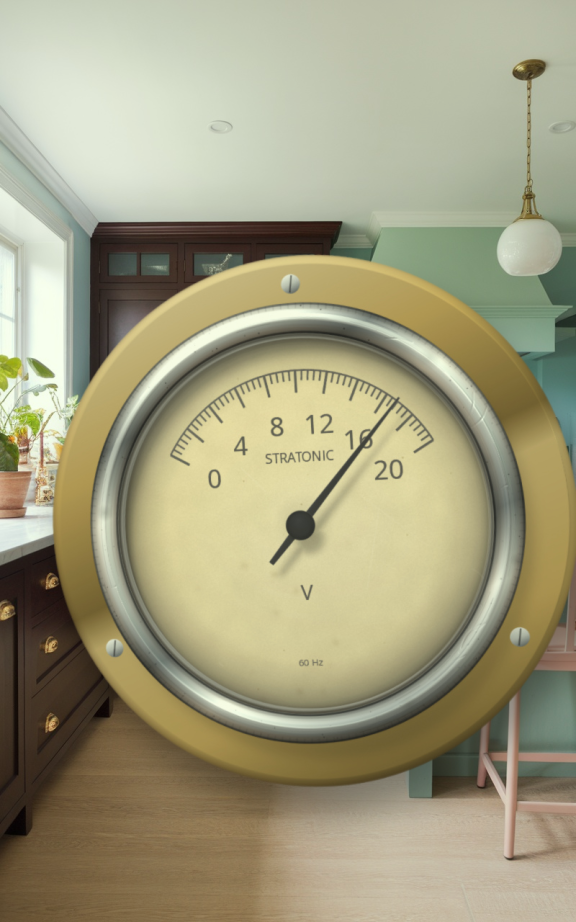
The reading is 16.8 V
